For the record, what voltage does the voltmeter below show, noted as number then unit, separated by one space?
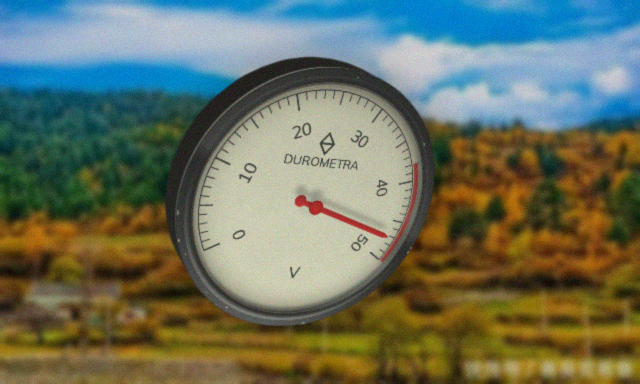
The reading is 47 V
